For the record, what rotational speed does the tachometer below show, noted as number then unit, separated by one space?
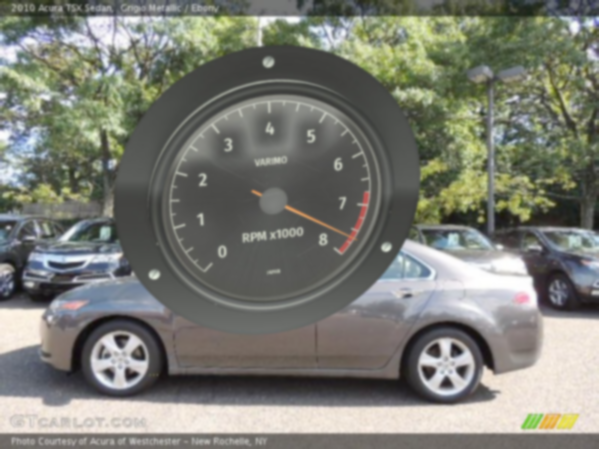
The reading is 7625 rpm
